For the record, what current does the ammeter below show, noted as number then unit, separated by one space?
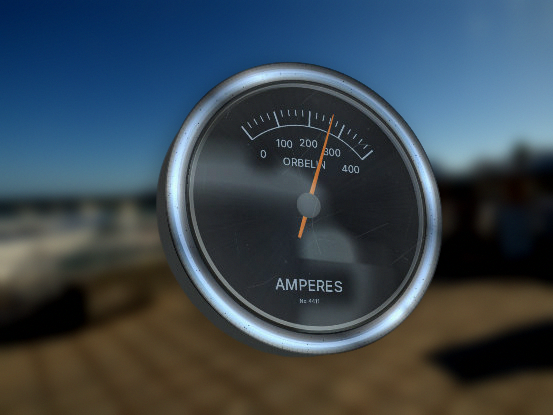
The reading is 260 A
